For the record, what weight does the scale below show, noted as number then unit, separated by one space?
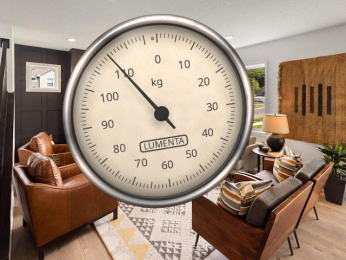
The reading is 110 kg
